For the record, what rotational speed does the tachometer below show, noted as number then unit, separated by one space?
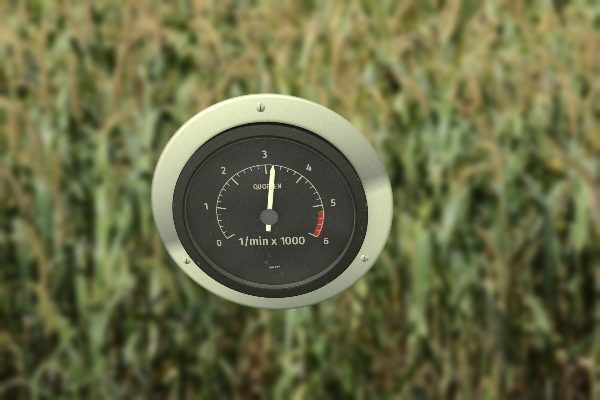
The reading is 3200 rpm
